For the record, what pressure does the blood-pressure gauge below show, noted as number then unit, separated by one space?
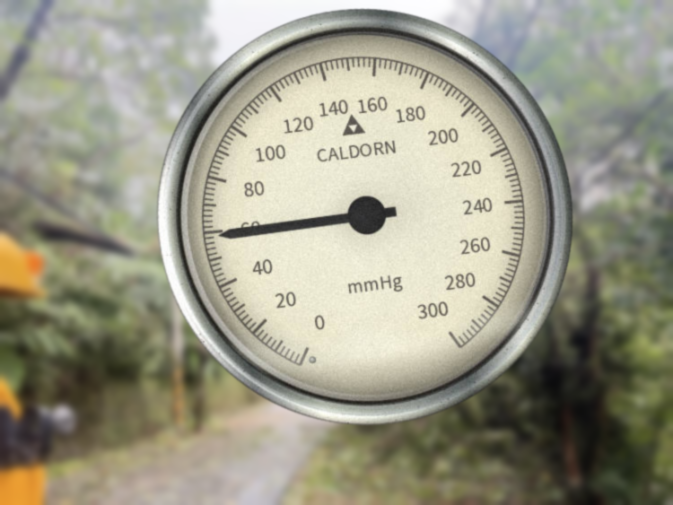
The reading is 58 mmHg
